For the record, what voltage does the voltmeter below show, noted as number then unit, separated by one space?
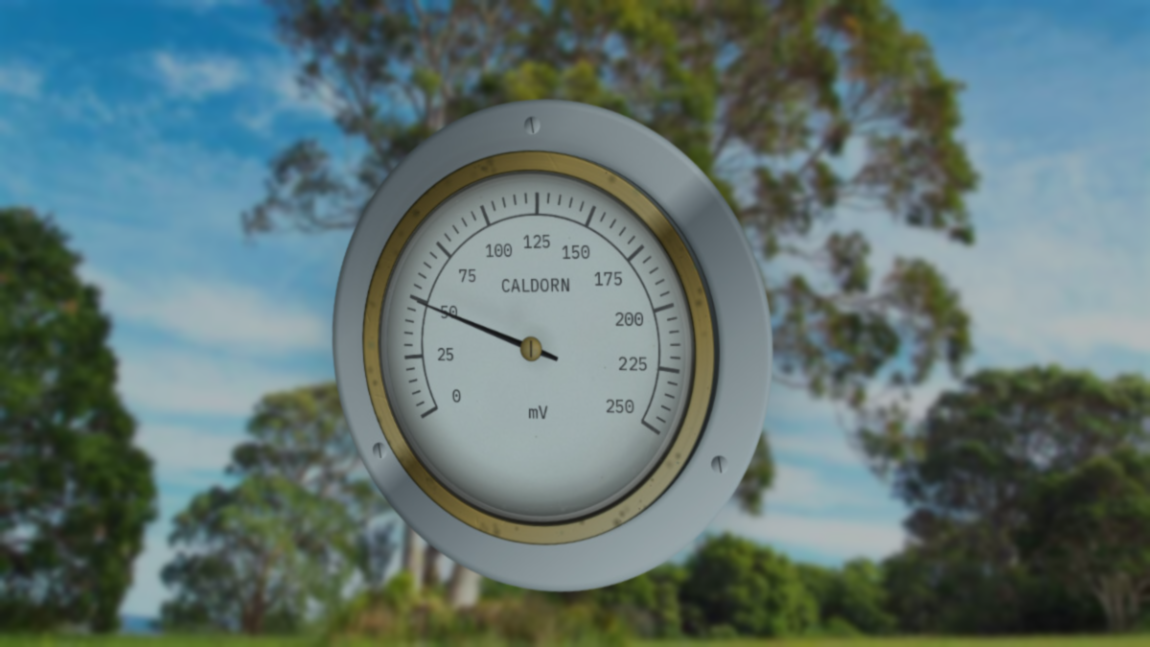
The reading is 50 mV
